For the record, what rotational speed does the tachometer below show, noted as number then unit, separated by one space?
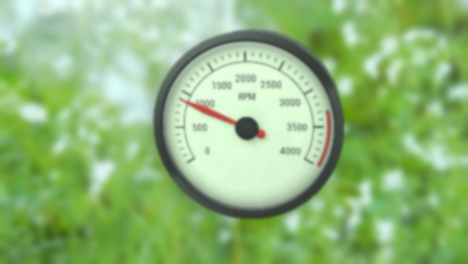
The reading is 900 rpm
